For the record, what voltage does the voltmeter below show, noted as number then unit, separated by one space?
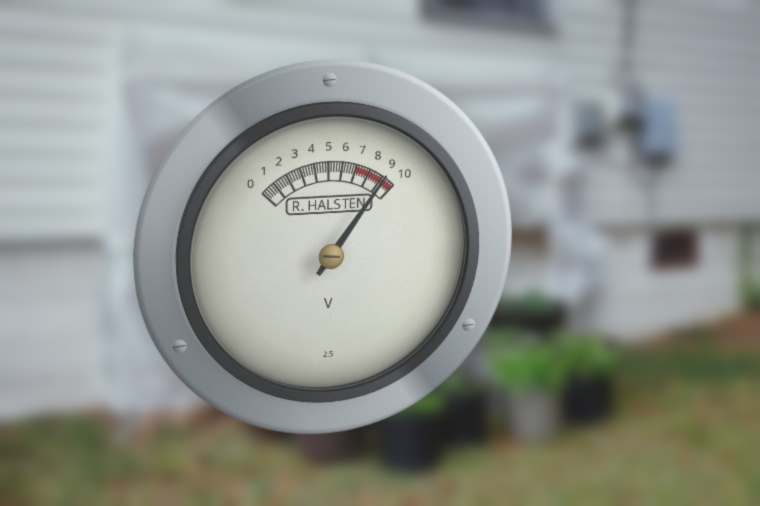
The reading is 9 V
